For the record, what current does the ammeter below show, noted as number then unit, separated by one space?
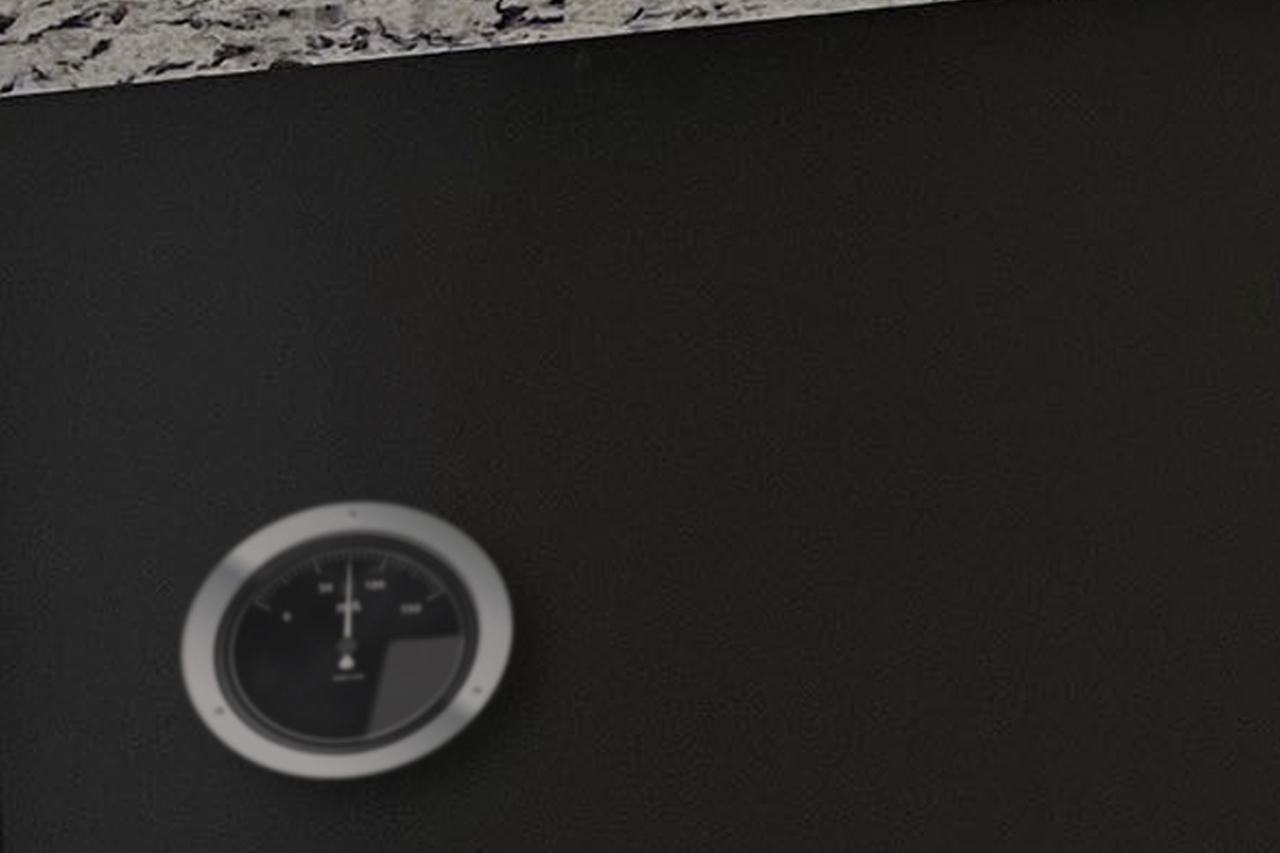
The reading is 75 mA
